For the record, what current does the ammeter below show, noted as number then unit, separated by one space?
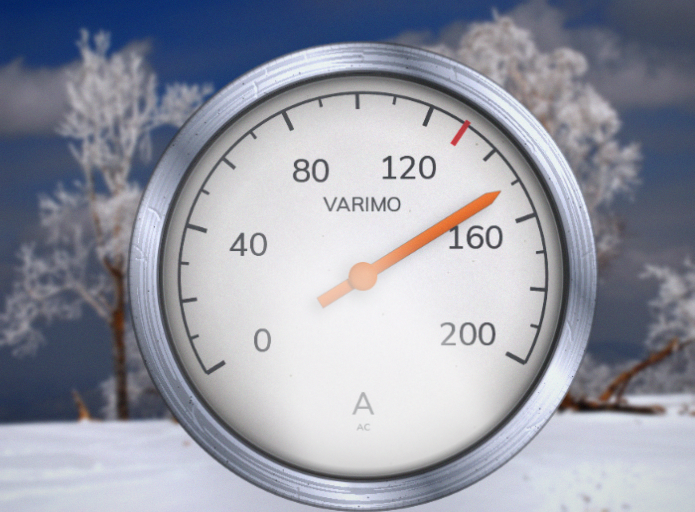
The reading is 150 A
